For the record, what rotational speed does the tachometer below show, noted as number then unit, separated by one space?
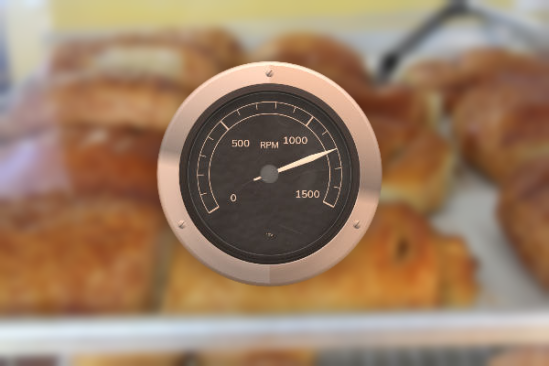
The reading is 1200 rpm
